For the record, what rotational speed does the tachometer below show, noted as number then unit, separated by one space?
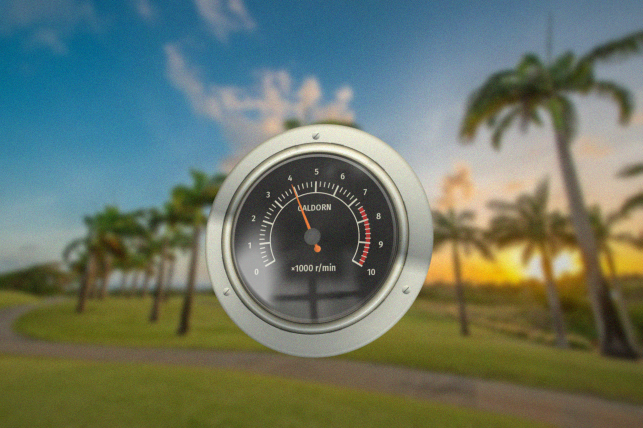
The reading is 4000 rpm
